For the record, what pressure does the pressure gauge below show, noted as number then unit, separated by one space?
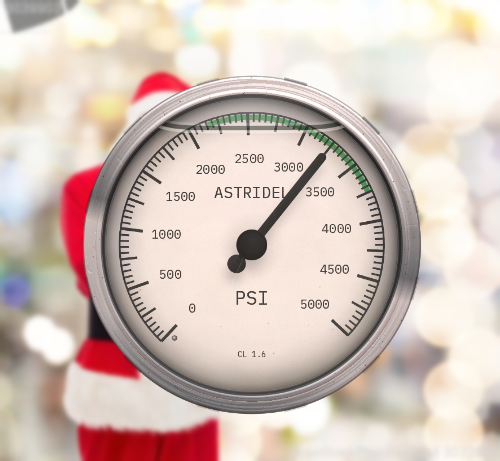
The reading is 3250 psi
